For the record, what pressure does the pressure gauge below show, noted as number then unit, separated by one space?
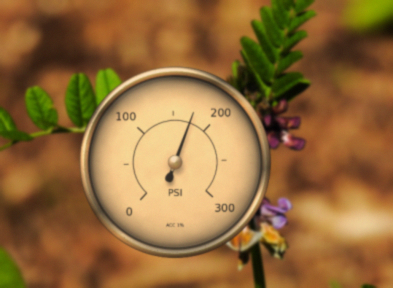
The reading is 175 psi
